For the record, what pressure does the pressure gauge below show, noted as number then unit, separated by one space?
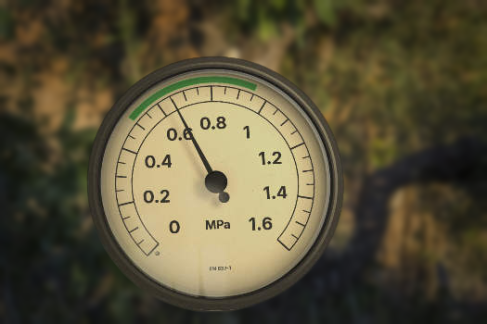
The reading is 0.65 MPa
